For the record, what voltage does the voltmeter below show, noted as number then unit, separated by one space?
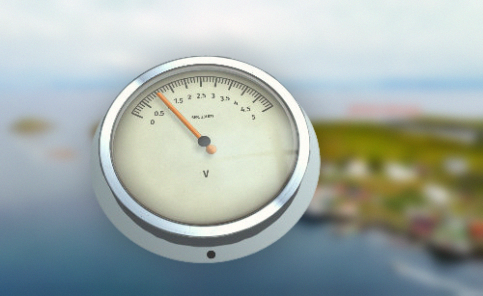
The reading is 1 V
